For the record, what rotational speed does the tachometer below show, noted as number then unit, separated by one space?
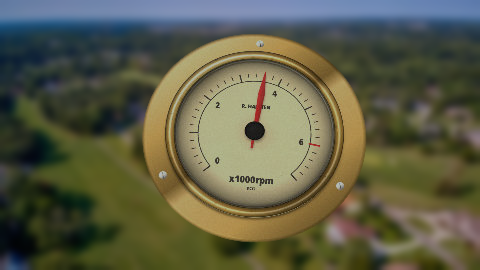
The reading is 3600 rpm
